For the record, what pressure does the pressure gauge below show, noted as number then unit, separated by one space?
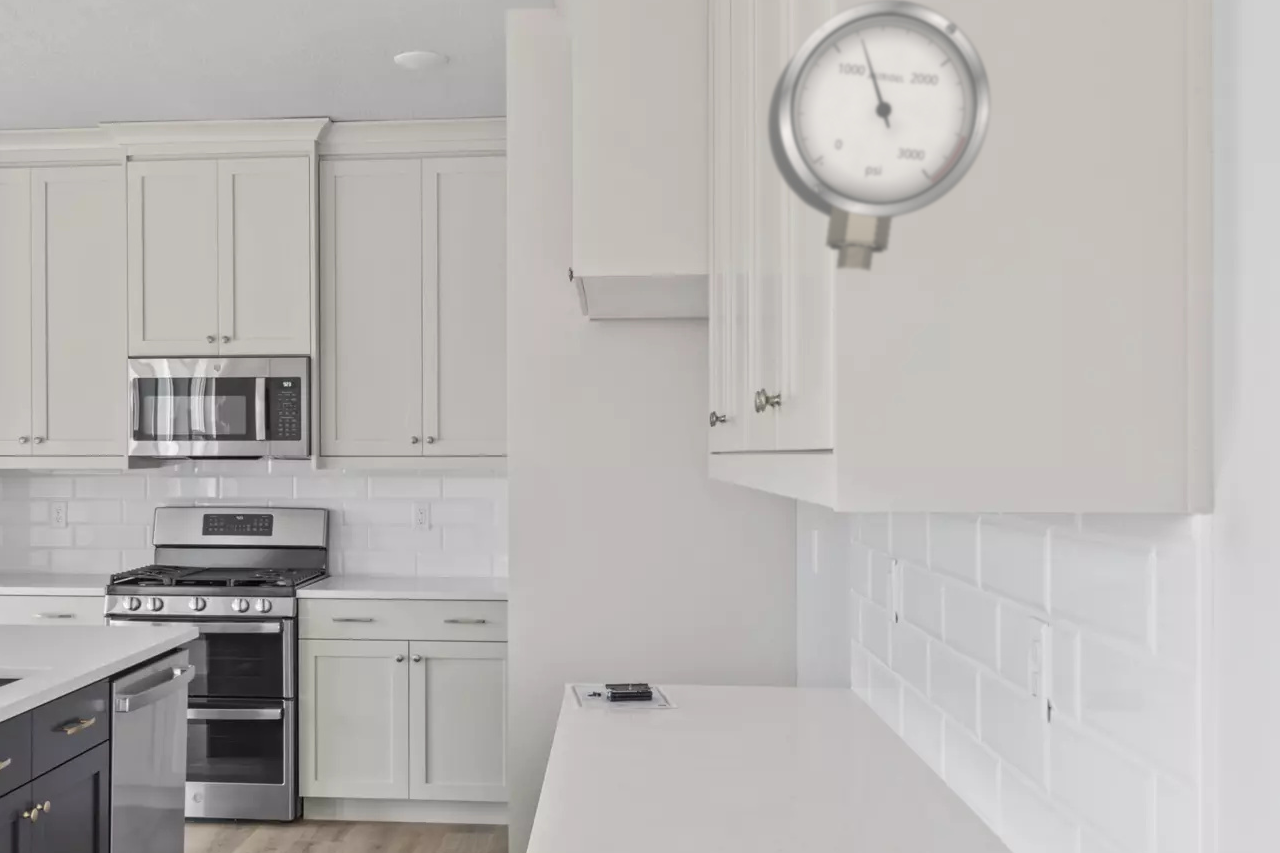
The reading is 1200 psi
